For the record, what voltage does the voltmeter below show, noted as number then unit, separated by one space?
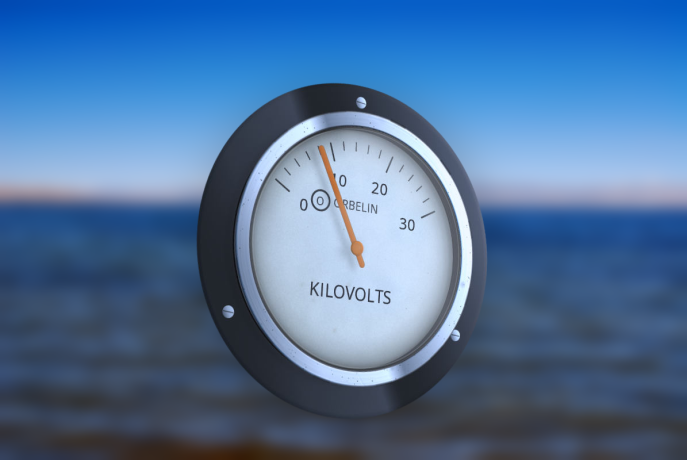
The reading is 8 kV
